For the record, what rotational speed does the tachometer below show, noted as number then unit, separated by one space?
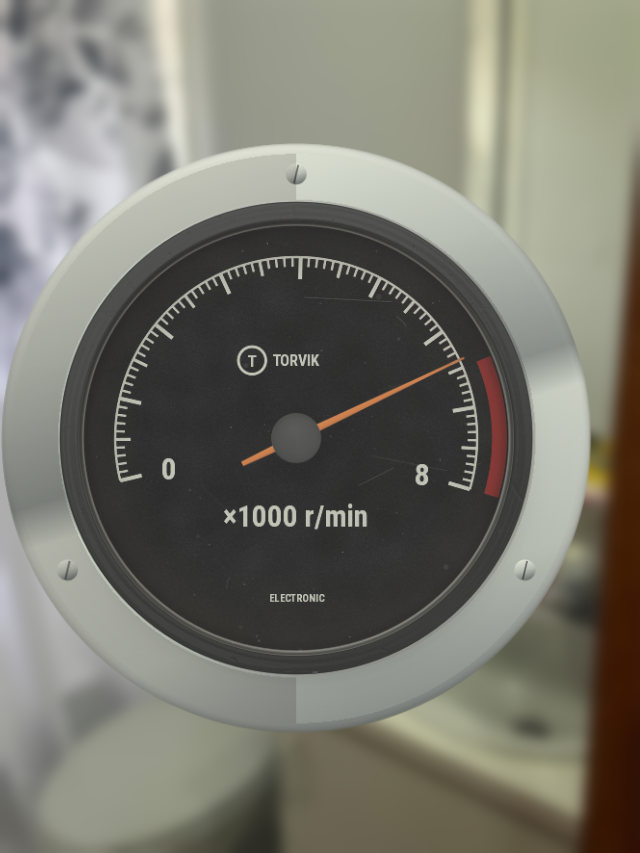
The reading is 6400 rpm
